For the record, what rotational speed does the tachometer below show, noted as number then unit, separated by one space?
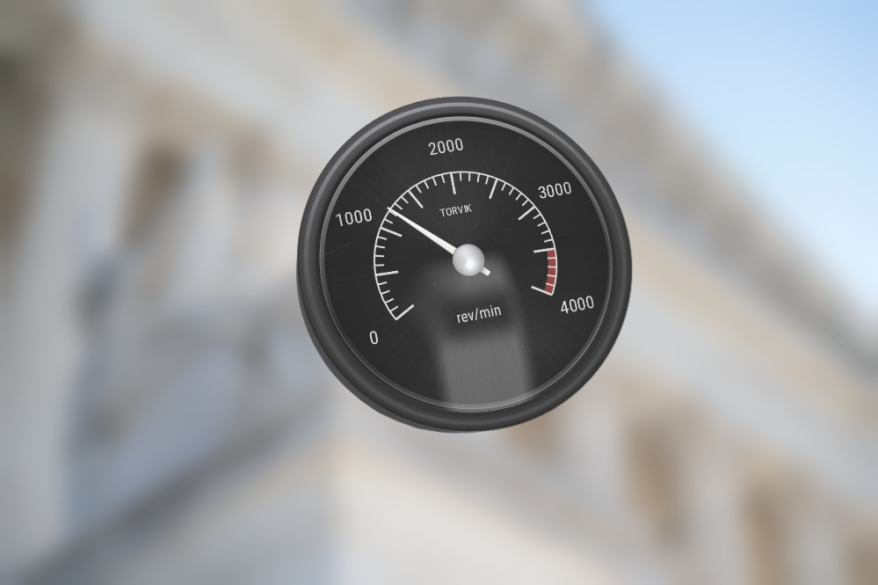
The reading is 1200 rpm
